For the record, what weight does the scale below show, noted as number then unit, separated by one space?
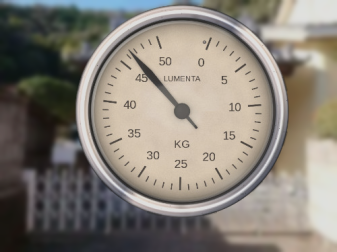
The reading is 46.5 kg
